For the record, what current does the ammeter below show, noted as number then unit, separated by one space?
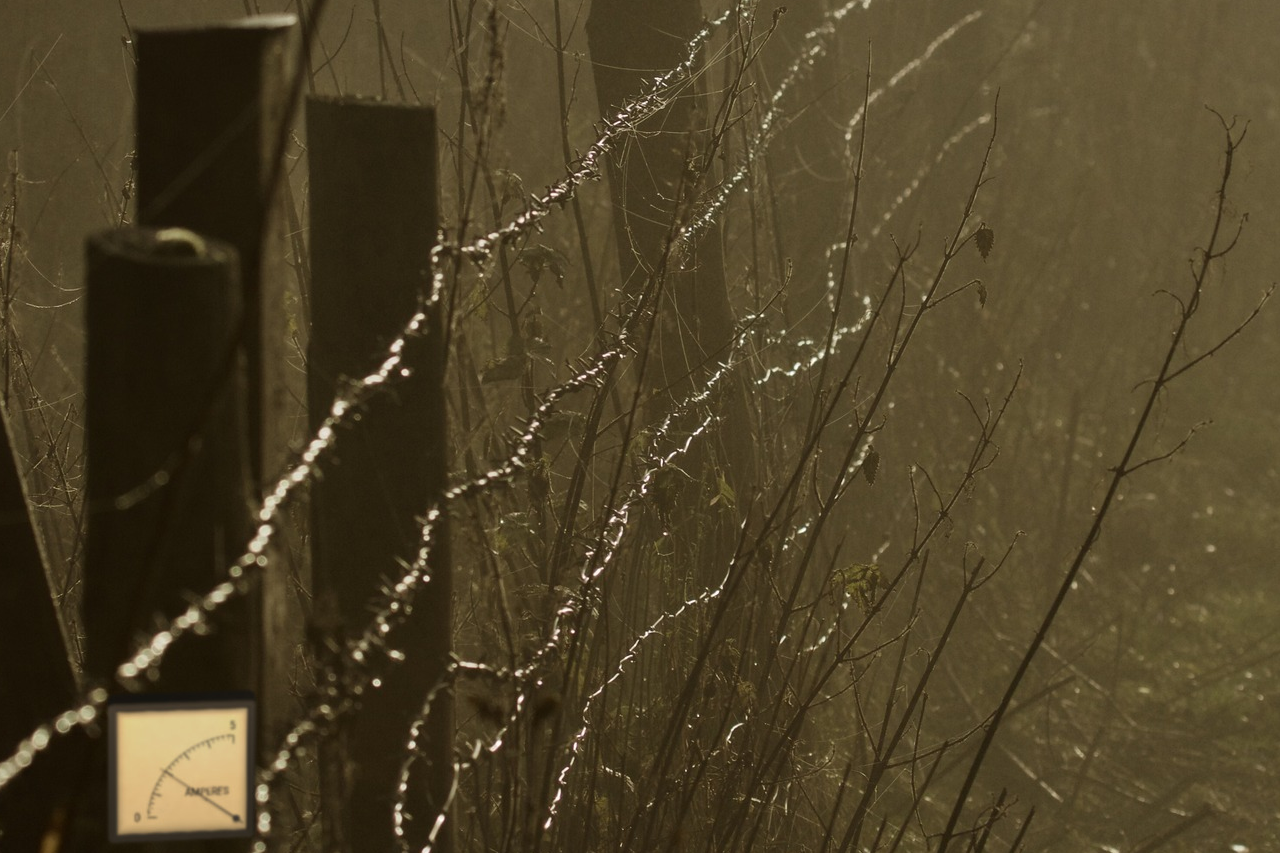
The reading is 2 A
